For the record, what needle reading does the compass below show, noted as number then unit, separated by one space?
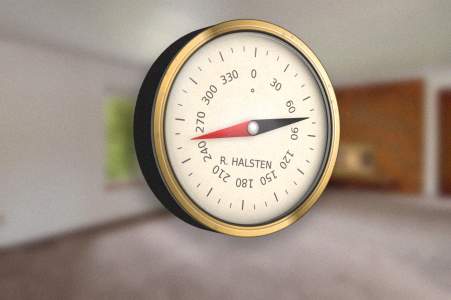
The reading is 255 °
